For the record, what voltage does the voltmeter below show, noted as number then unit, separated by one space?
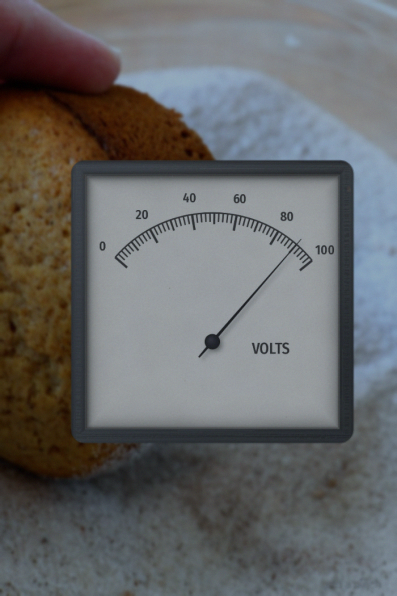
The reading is 90 V
